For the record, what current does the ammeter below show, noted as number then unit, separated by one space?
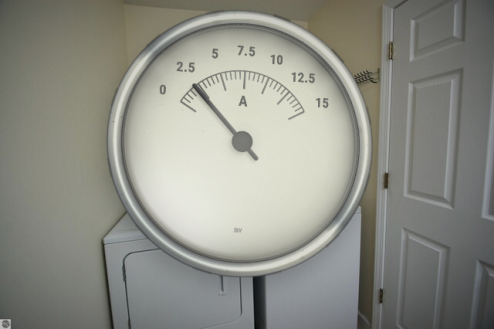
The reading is 2 A
